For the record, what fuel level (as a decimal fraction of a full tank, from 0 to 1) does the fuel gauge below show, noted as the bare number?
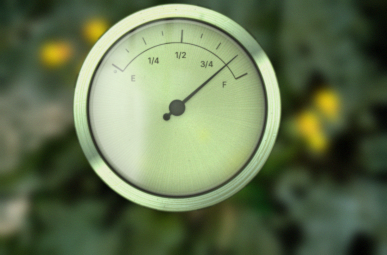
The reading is 0.875
